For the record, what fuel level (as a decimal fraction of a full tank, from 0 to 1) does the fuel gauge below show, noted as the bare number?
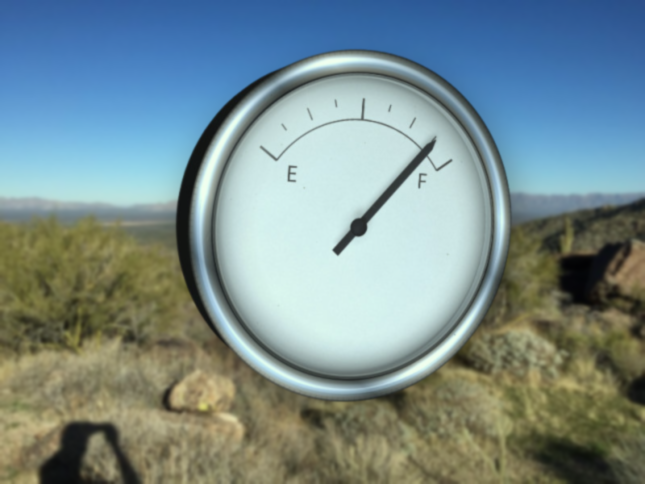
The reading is 0.875
